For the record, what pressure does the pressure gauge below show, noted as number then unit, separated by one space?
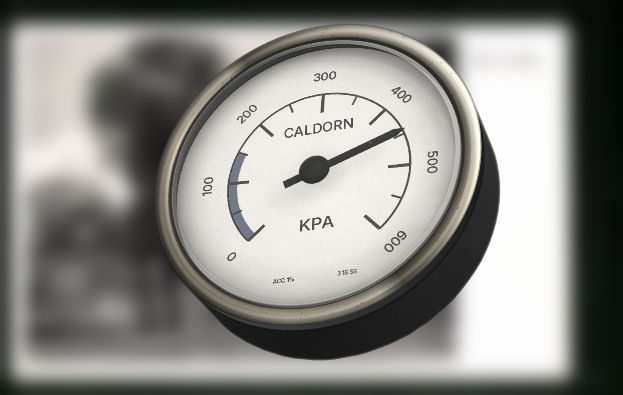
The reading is 450 kPa
